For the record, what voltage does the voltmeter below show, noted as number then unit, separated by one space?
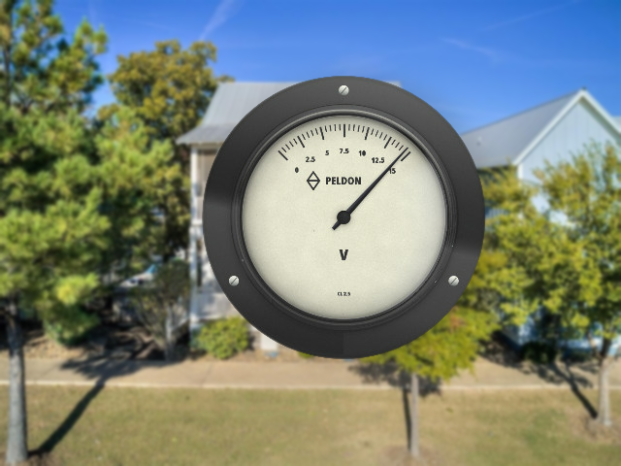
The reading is 14.5 V
